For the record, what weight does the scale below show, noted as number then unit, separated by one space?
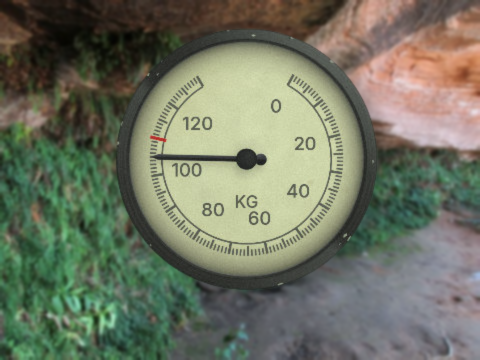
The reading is 105 kg
